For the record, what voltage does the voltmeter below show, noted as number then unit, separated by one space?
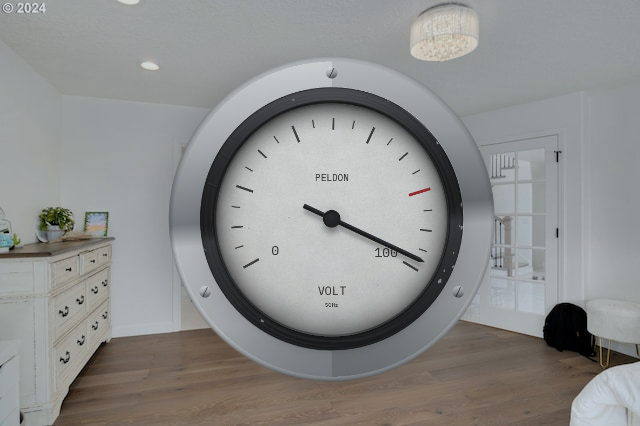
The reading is 97.5 V
